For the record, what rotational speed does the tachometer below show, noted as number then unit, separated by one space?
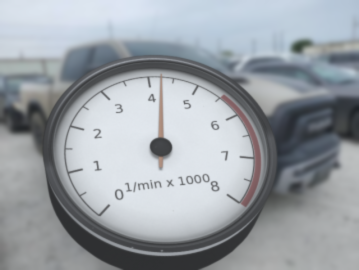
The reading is 4250 rpm
